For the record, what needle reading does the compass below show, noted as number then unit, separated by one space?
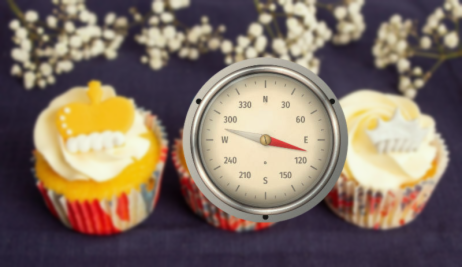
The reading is 105 °
